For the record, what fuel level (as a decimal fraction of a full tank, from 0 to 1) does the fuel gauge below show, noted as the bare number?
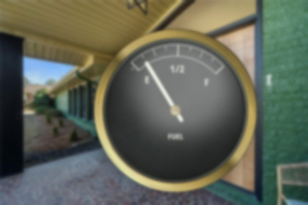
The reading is 0.125
